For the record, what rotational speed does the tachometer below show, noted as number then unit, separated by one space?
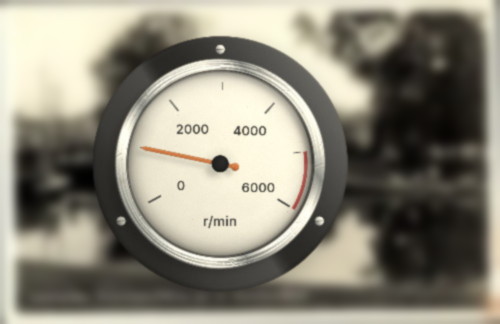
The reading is 1000 rpm
